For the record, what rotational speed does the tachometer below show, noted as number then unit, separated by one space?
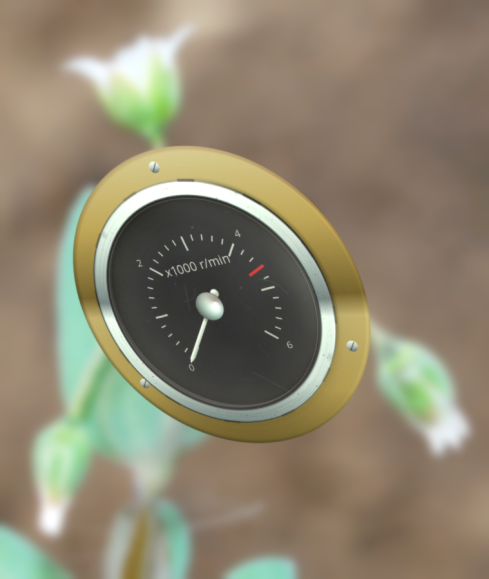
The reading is 0 rpm
